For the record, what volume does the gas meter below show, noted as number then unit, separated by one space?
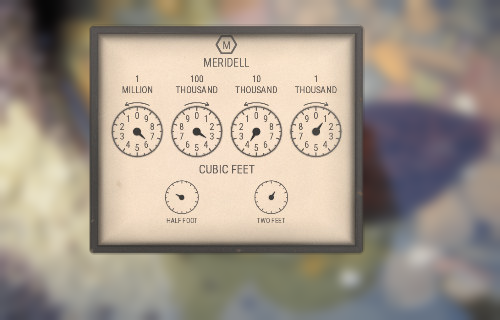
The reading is 634100 ft³
